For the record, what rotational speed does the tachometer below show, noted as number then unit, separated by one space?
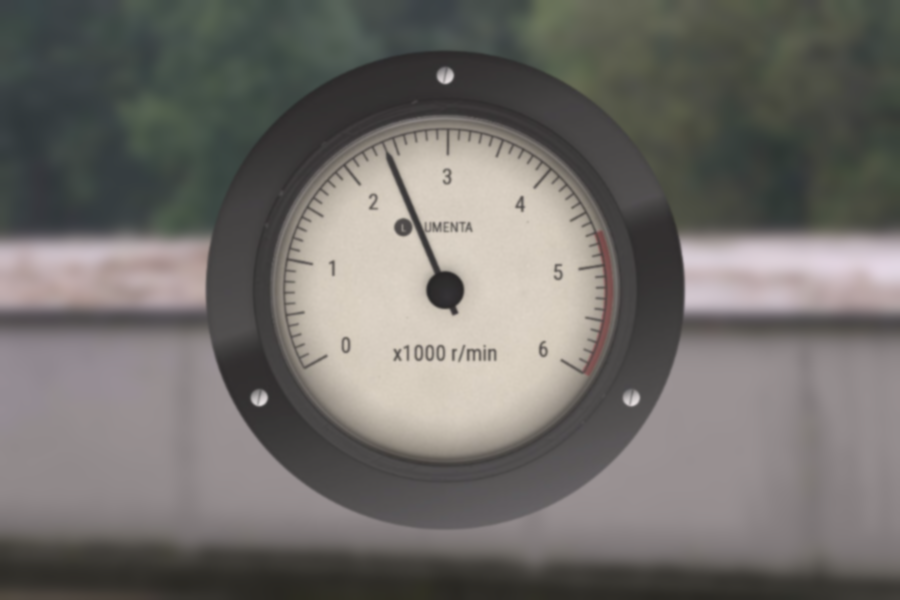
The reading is 2400 rpm
